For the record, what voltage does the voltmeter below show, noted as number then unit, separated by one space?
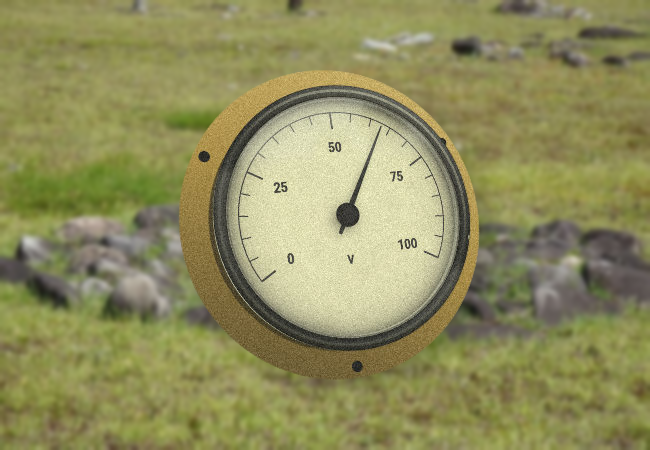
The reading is 62.5 V
